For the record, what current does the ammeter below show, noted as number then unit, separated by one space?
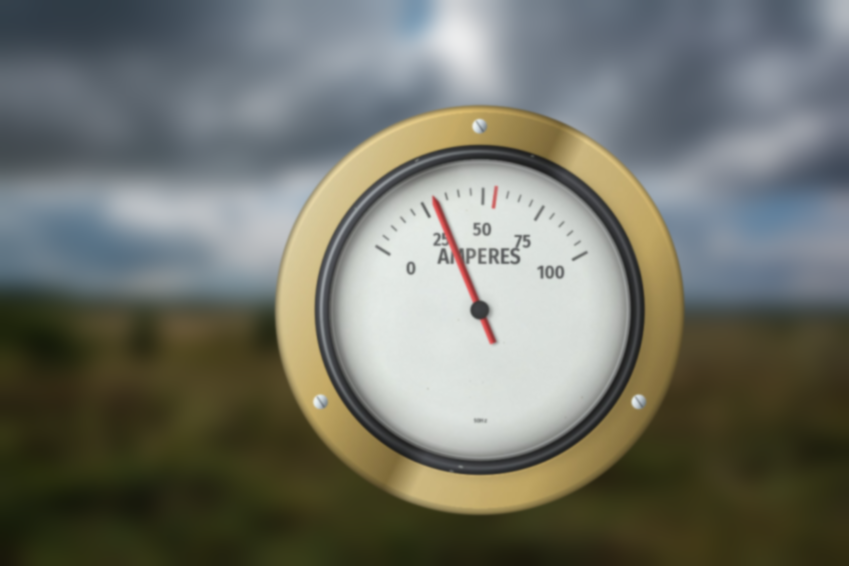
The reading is 30 A
